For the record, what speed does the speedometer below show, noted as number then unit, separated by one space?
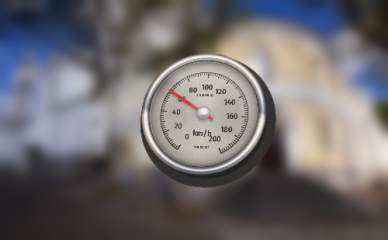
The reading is 60 km/h
